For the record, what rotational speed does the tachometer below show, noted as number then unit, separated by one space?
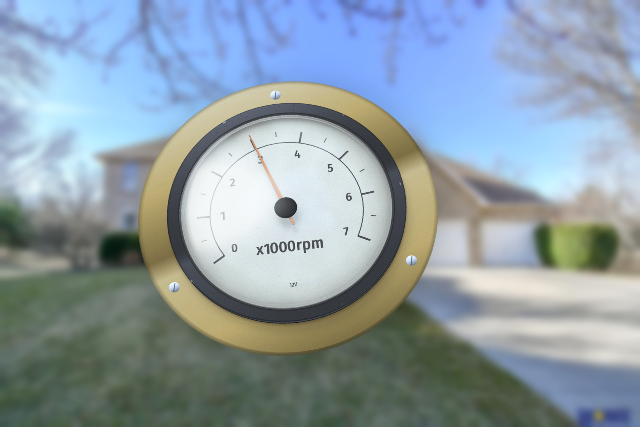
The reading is 3000 rpm
